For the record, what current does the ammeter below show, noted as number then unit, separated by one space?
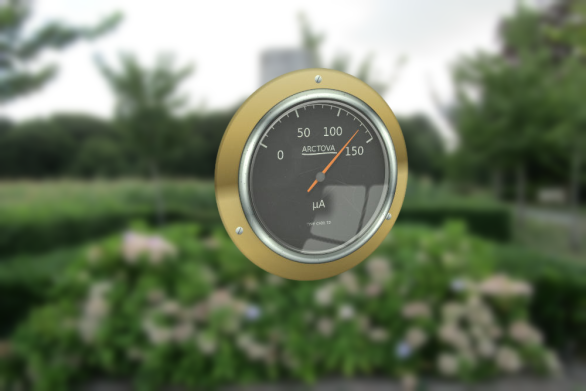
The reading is 130 µA
